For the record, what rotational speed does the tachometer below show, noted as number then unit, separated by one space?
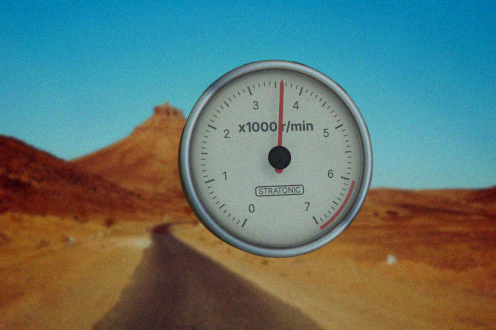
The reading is 3600 rpm
